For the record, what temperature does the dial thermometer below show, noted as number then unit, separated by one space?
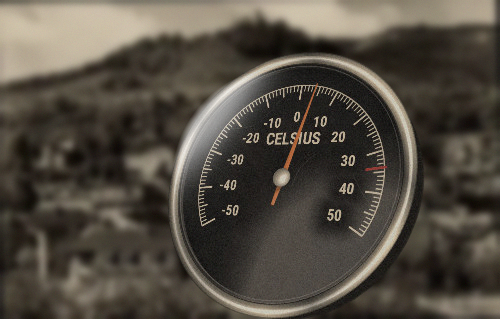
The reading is 5 °C
